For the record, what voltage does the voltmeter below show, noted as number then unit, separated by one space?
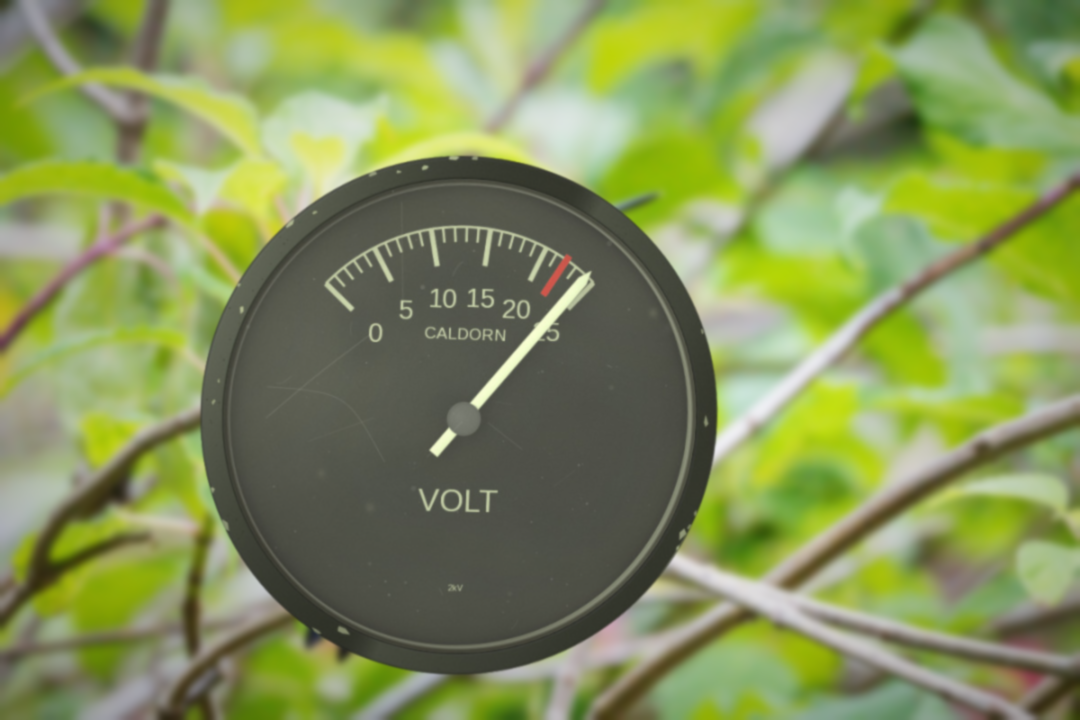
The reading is 24 V
